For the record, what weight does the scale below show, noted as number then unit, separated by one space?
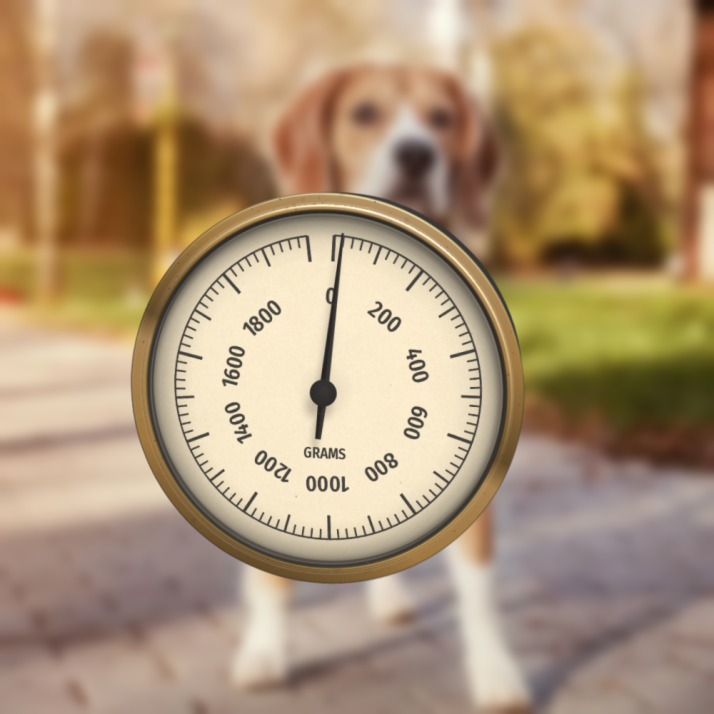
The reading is 20 g
